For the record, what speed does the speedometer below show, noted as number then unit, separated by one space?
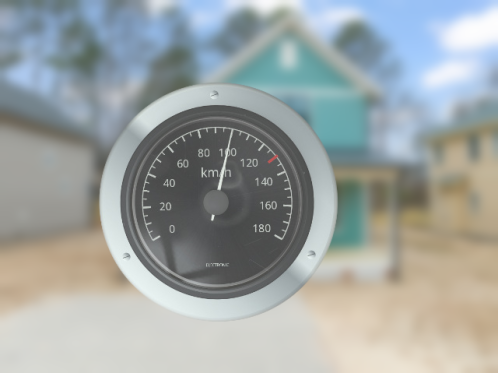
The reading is 100 km/h
